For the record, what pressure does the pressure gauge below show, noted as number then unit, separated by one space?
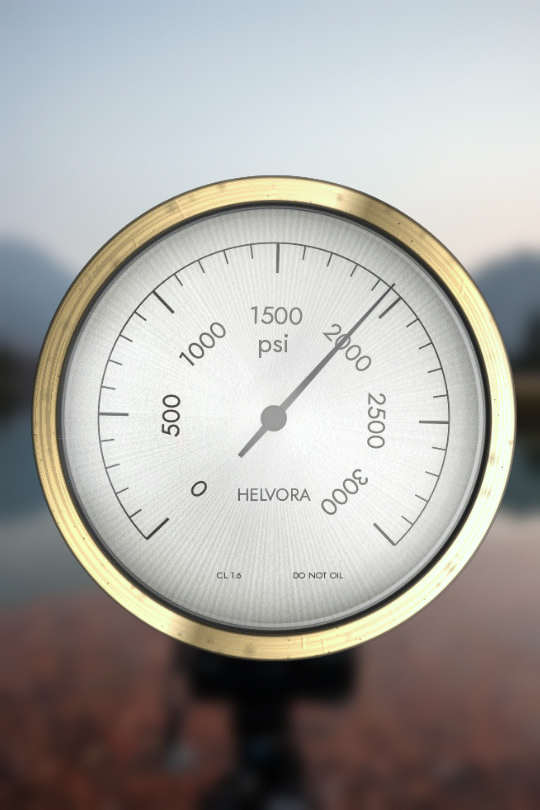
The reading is 1950 psi
